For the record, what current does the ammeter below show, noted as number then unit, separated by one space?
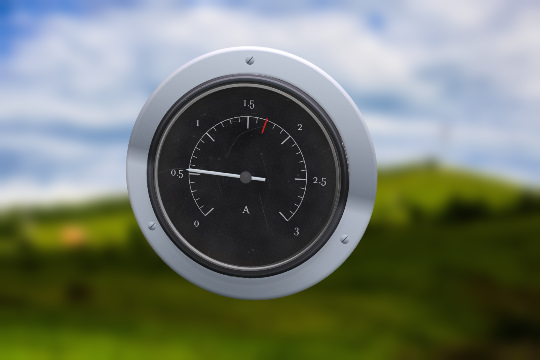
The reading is 0.55 A
